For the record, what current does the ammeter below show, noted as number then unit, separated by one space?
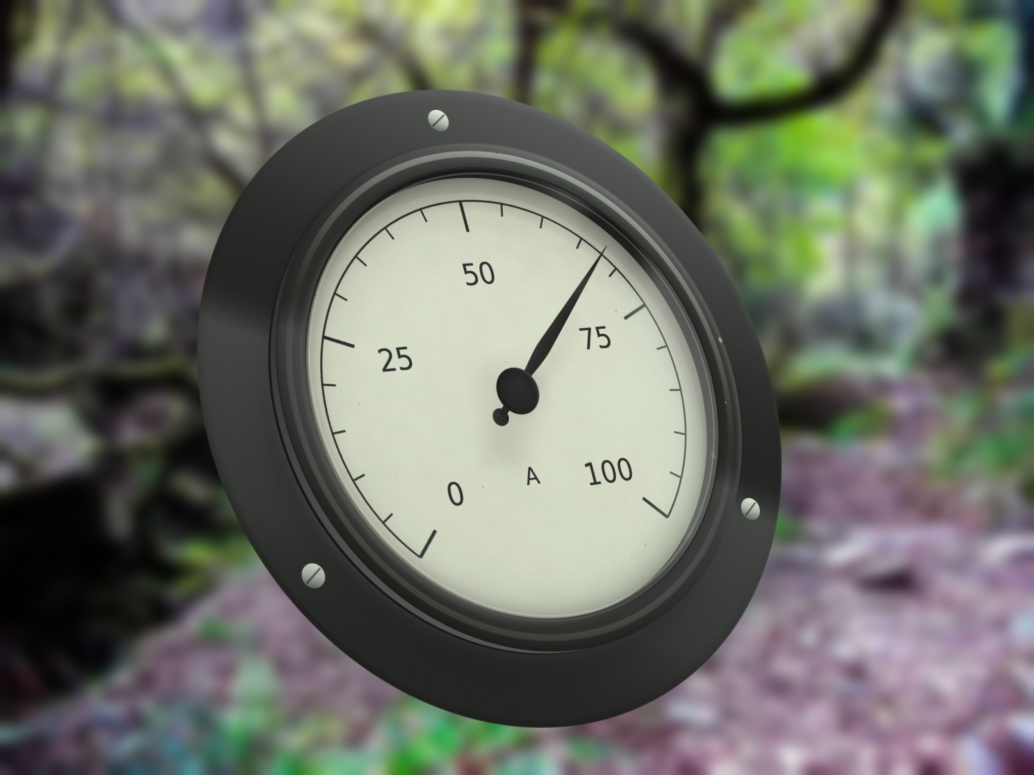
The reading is 67.5 A
